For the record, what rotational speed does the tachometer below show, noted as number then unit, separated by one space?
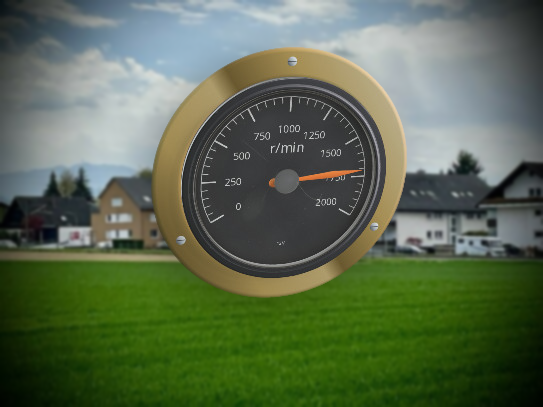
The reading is 1700 rpm
